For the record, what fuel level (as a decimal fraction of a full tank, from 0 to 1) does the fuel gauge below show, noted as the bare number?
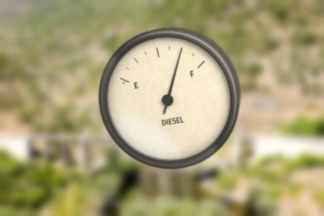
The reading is 0.75
